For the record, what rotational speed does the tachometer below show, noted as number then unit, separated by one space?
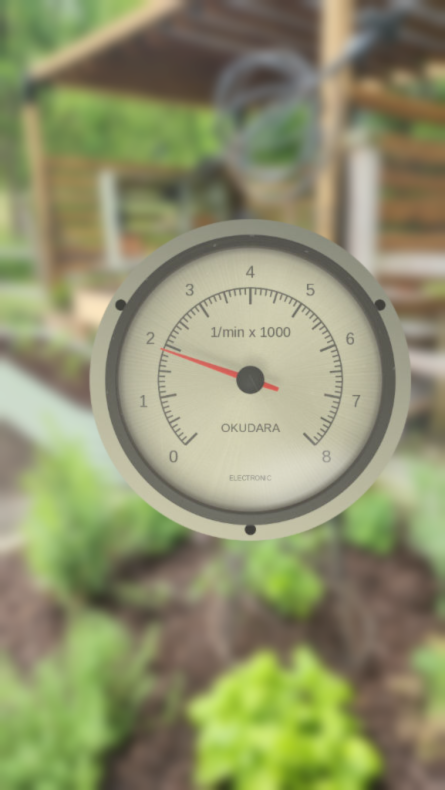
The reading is 1900 rpm
